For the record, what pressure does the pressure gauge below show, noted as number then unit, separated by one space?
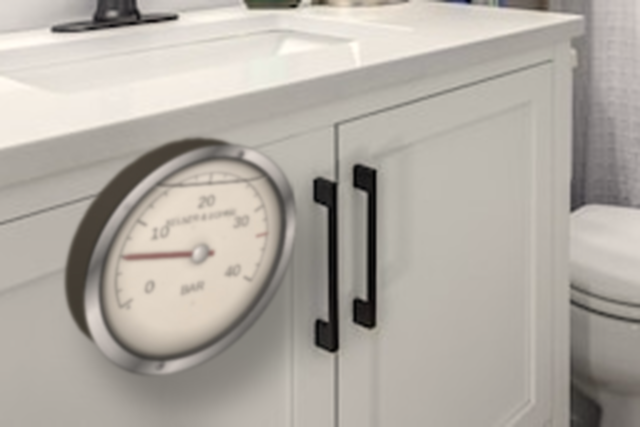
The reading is 6 bar
